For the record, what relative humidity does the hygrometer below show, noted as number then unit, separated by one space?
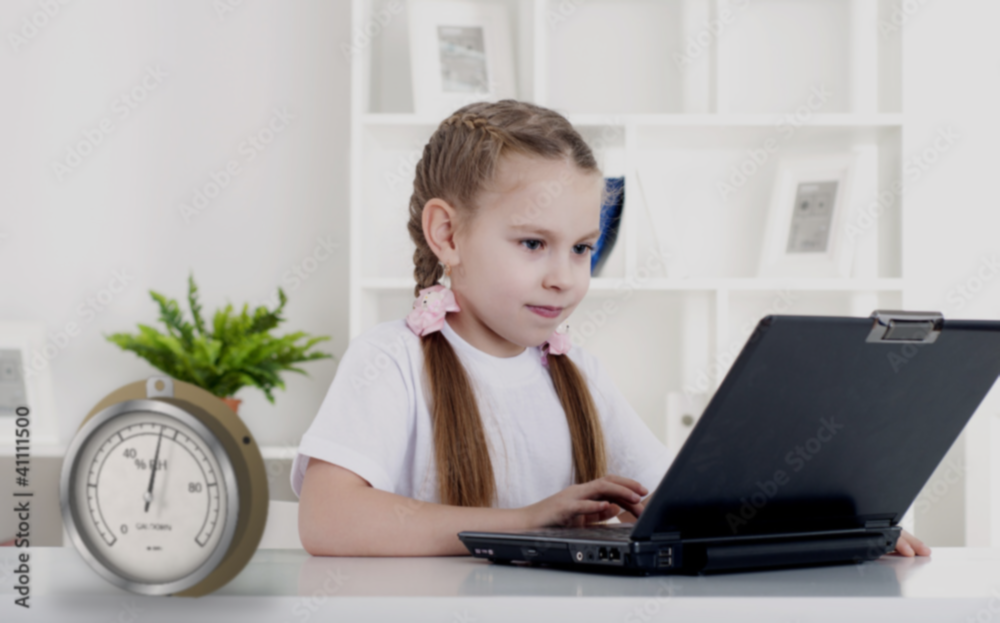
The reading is 56 %
